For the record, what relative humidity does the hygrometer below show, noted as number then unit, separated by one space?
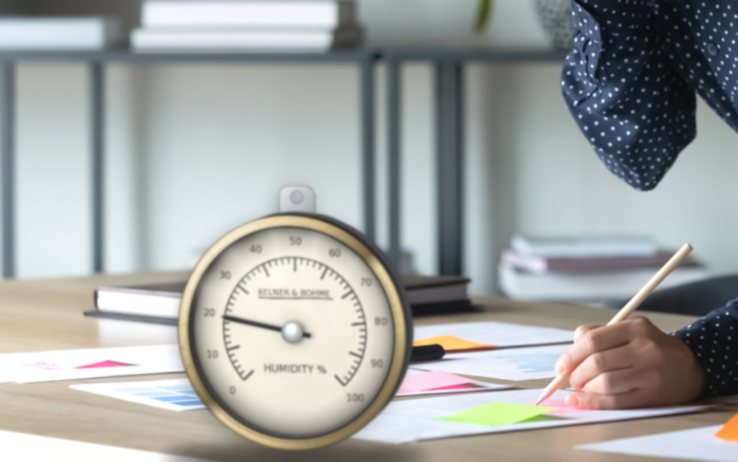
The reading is 20 %
